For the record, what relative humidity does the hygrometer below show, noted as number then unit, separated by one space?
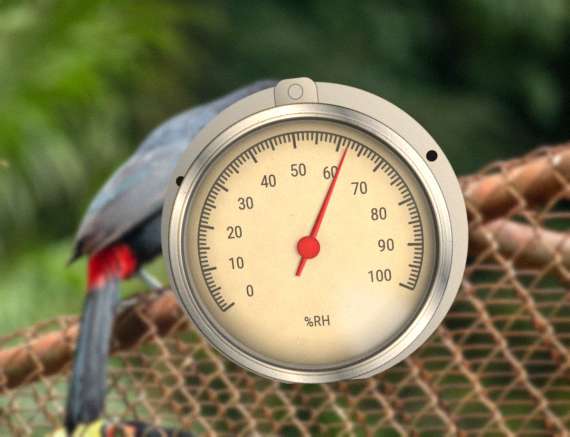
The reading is 62 %
